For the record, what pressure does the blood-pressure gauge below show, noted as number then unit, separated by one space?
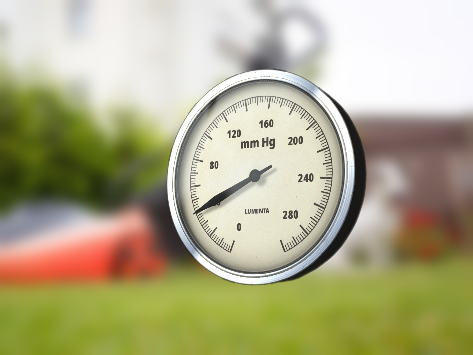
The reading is 40 mmHg
